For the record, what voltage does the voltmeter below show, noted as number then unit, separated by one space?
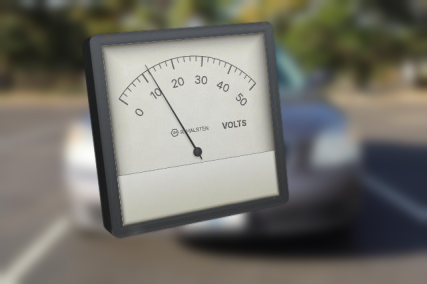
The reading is 12 V
